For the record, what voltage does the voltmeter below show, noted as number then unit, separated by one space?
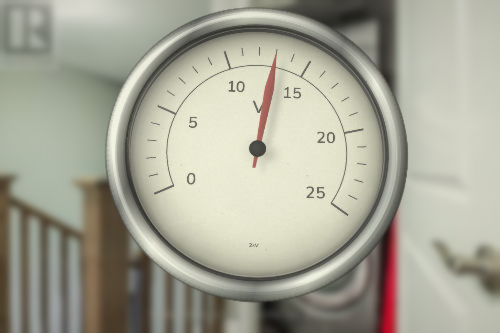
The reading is 13 V
